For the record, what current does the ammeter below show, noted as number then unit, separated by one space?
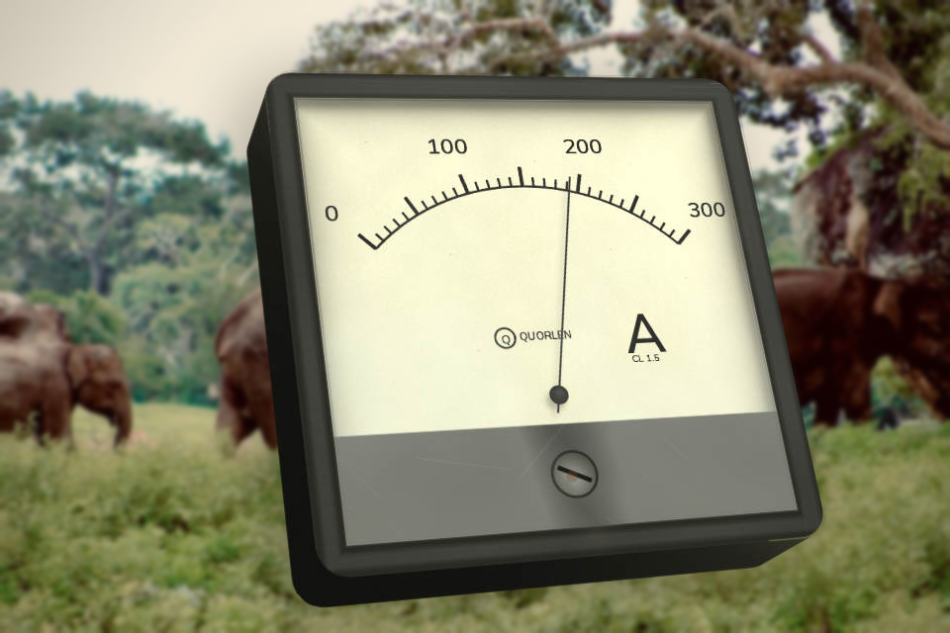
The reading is 190 A
